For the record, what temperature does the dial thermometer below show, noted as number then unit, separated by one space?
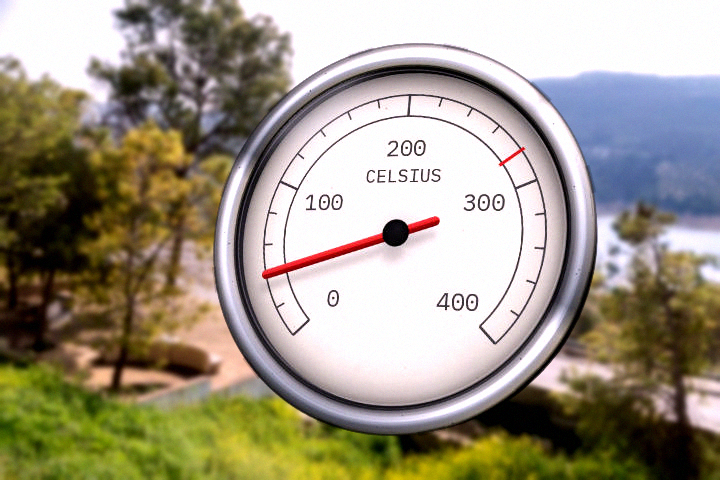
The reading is 40 °C
